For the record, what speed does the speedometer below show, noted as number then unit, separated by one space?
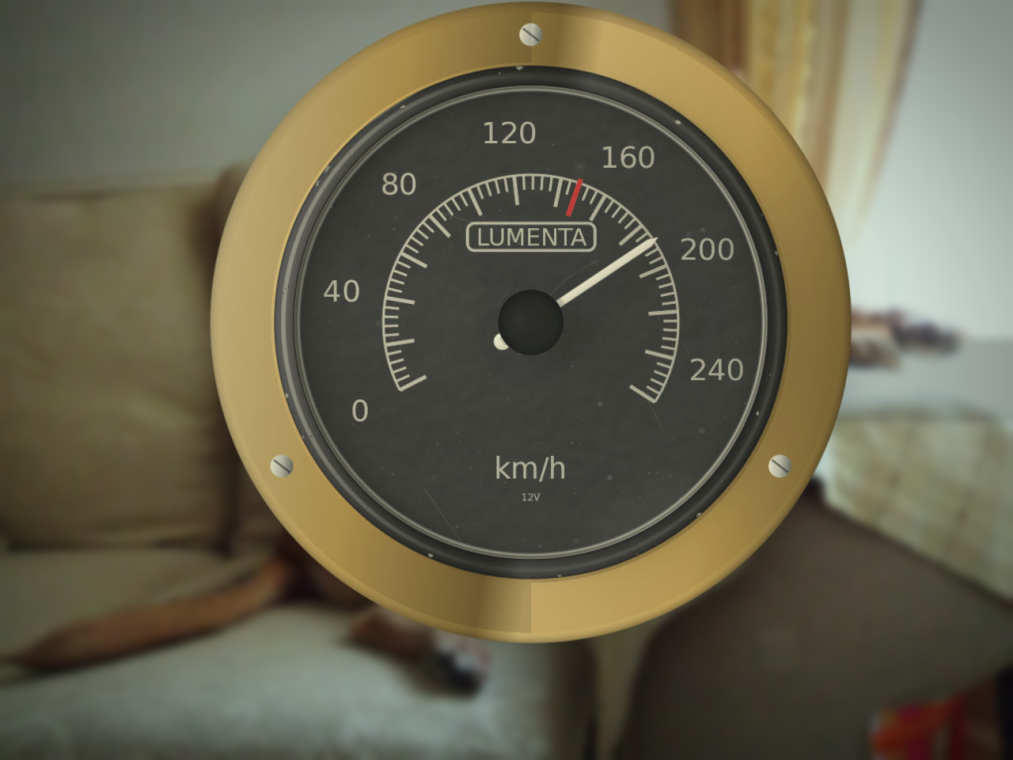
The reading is 188 km/h
